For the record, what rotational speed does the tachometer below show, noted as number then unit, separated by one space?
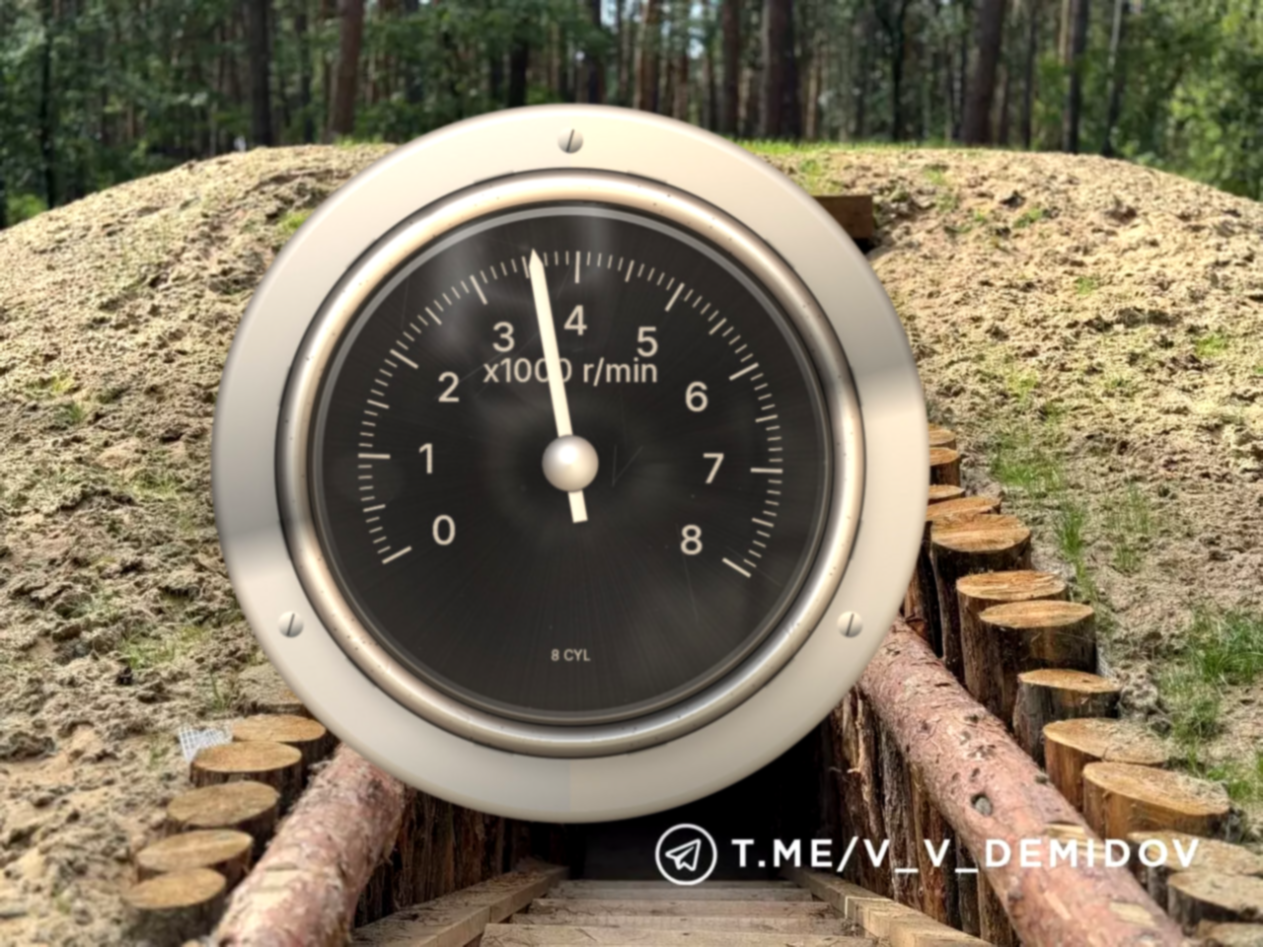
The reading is 3600 rpm
